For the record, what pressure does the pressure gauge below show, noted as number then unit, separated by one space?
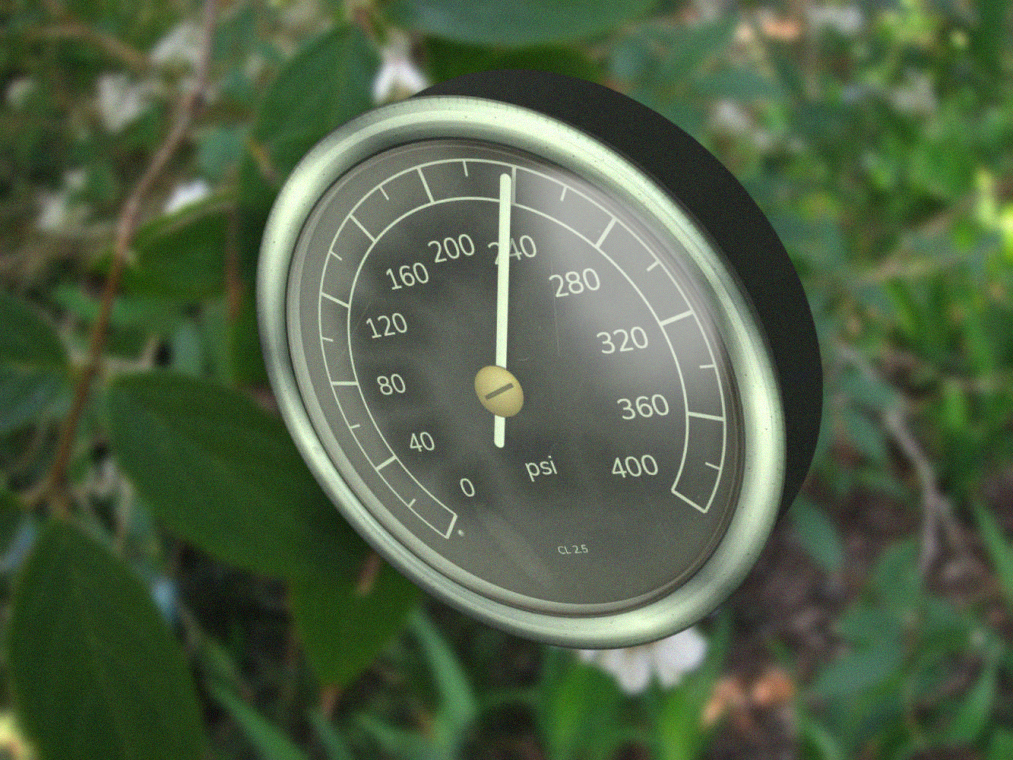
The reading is 240 psi
